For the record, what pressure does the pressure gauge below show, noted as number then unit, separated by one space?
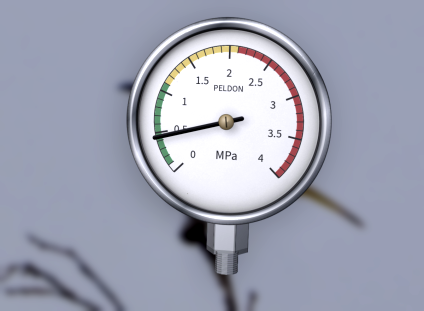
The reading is 0.45 MPa
